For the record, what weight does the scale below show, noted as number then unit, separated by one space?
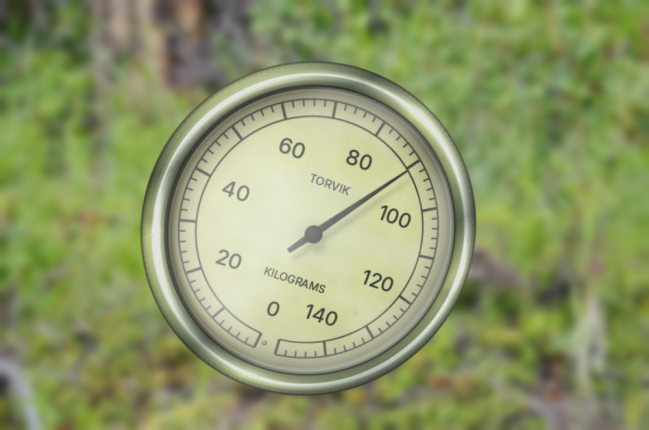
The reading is 90 kg
